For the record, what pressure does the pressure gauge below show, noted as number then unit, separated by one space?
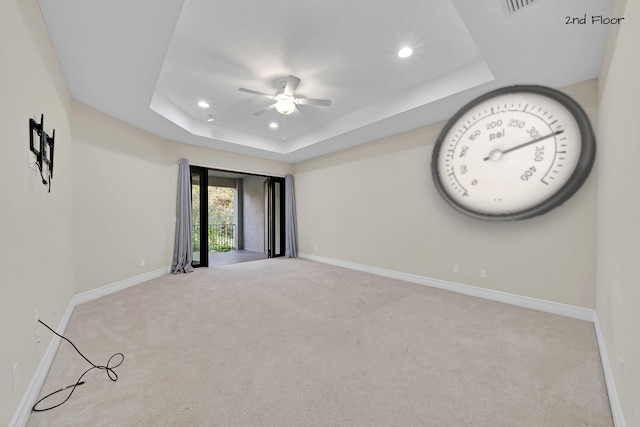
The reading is 320 psi
